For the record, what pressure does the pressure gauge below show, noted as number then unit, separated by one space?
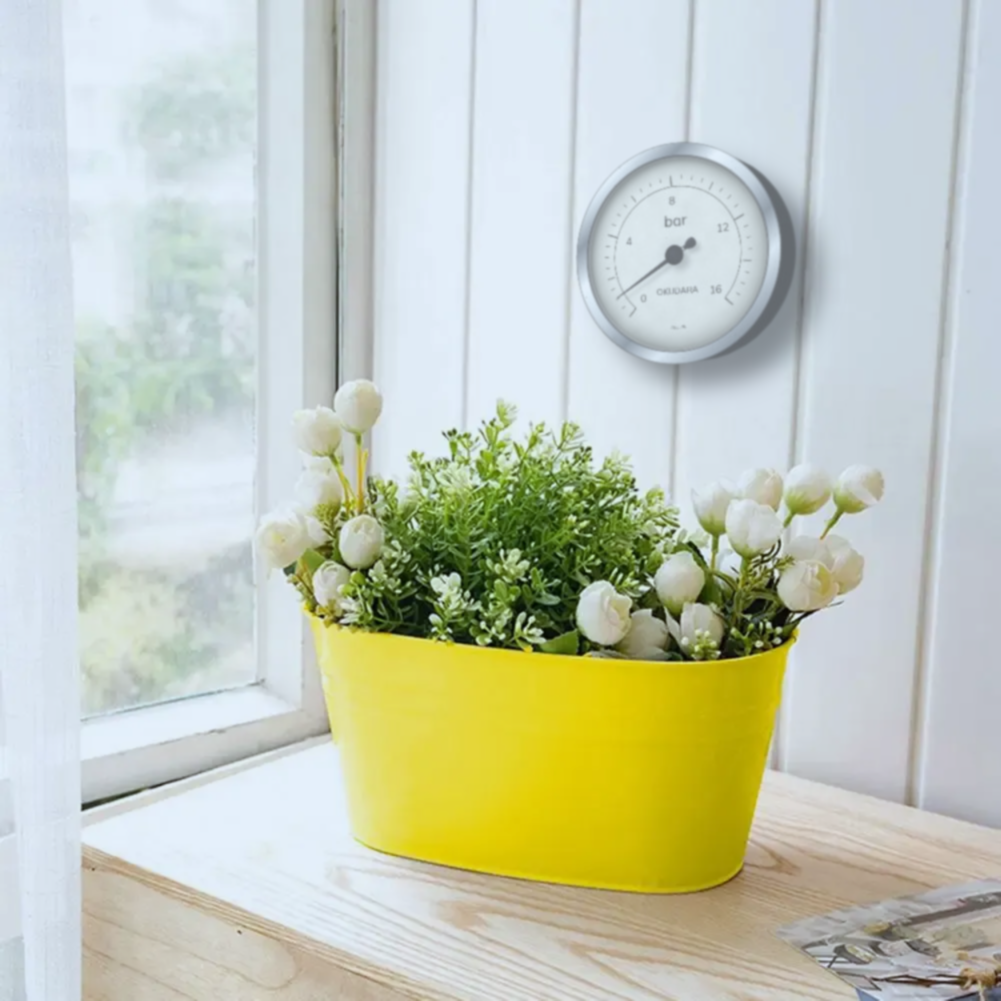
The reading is 1 bar
